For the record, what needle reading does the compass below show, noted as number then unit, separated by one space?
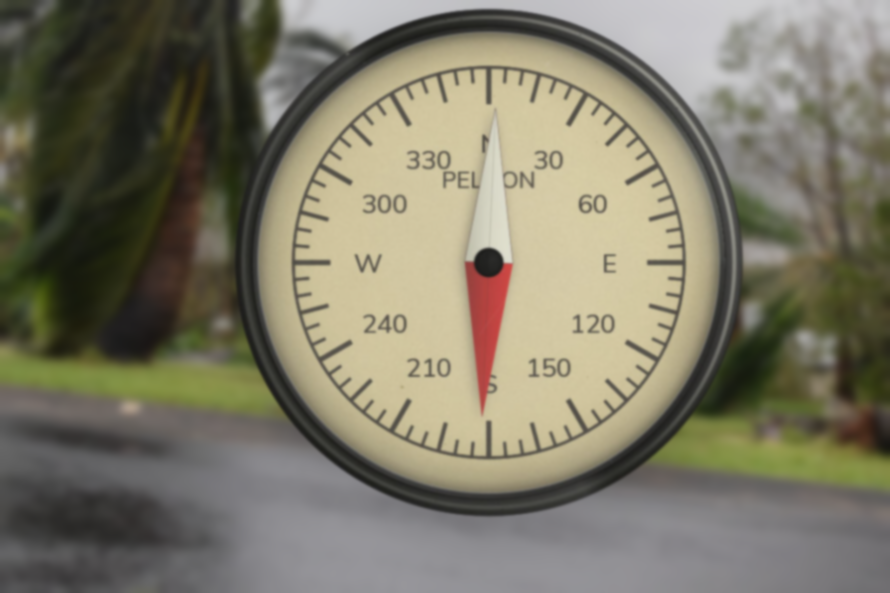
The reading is 182.5 °
